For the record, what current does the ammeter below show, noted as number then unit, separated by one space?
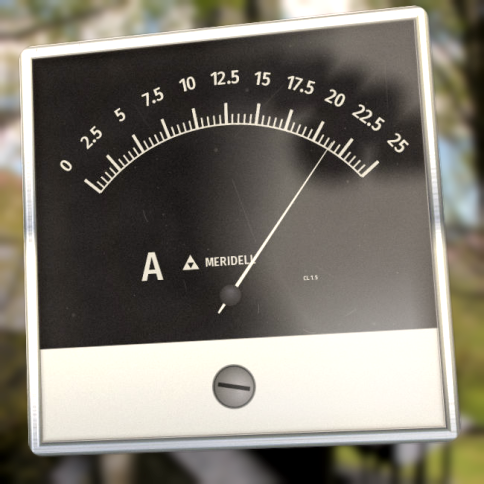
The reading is 21.5 A
